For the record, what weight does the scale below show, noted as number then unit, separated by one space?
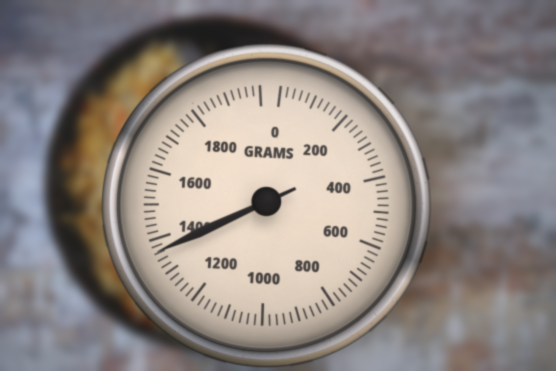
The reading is 1360 g
